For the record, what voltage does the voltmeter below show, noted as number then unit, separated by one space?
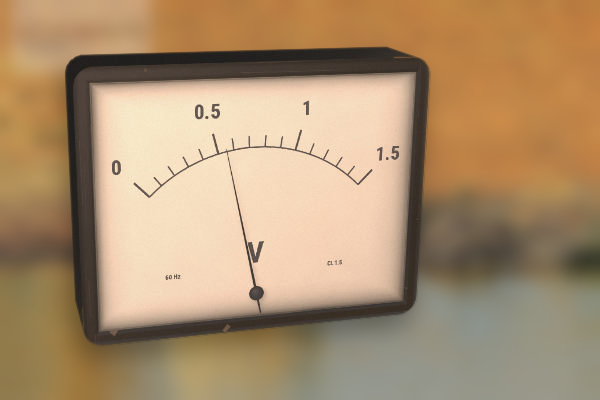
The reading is 0.55 V
